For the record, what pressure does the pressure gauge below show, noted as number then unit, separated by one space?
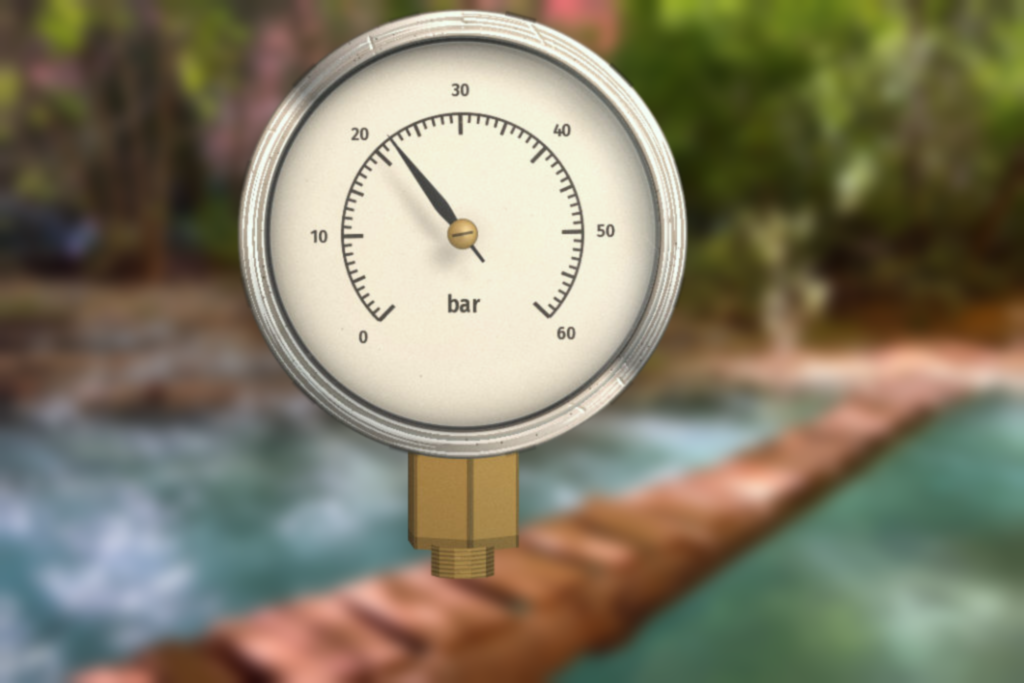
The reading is 22 bar
